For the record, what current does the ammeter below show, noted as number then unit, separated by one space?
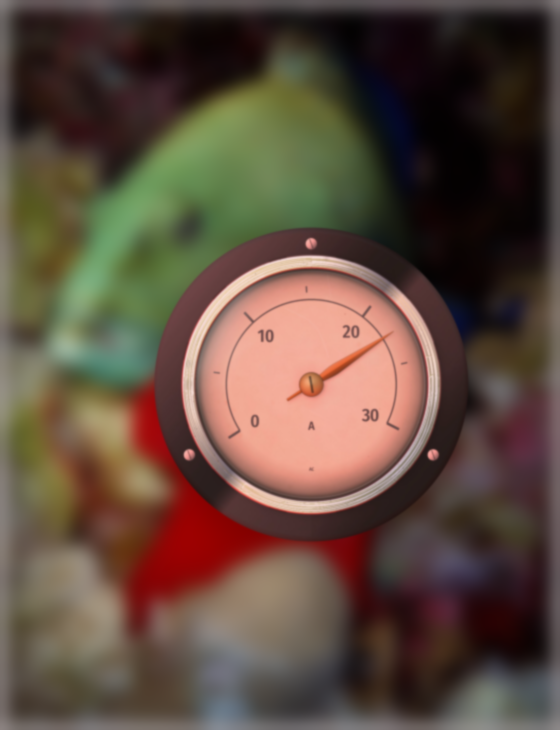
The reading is 22.5 A
